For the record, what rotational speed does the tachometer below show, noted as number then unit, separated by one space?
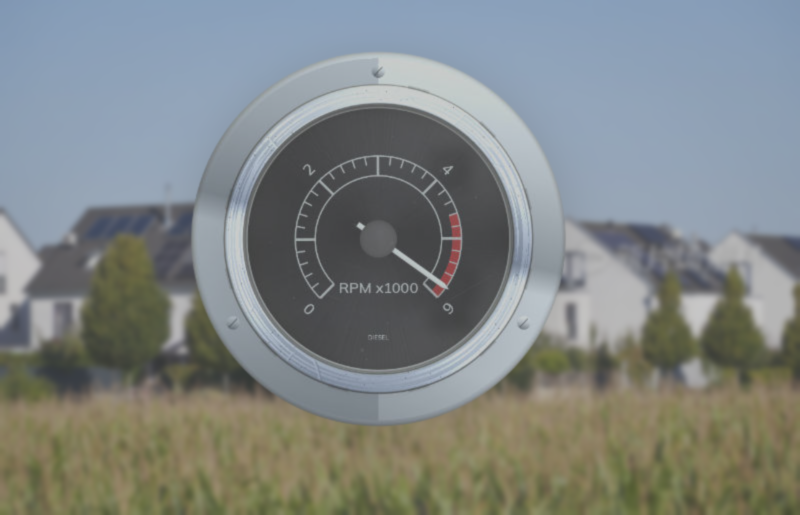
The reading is 5800 rpm
